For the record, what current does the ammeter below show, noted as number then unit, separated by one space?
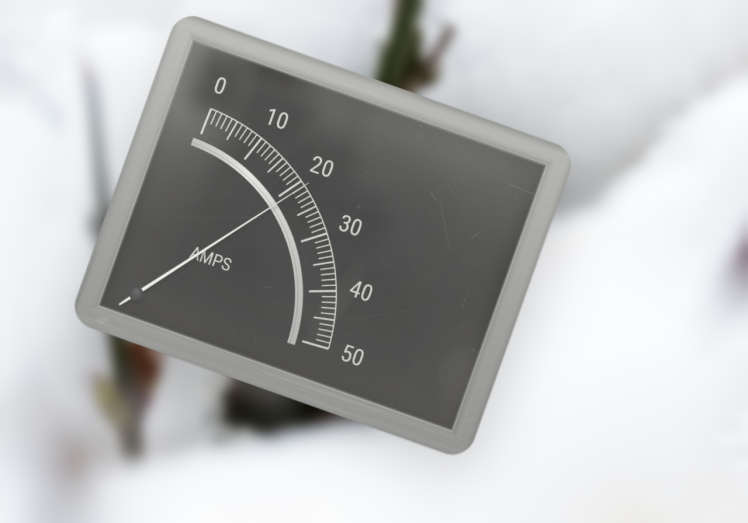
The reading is 21 A
